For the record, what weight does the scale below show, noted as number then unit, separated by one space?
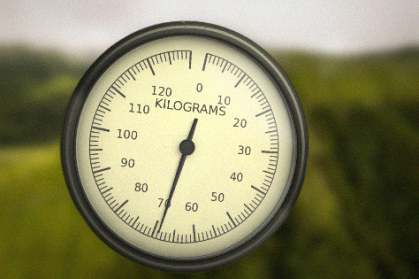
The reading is 69 kg
